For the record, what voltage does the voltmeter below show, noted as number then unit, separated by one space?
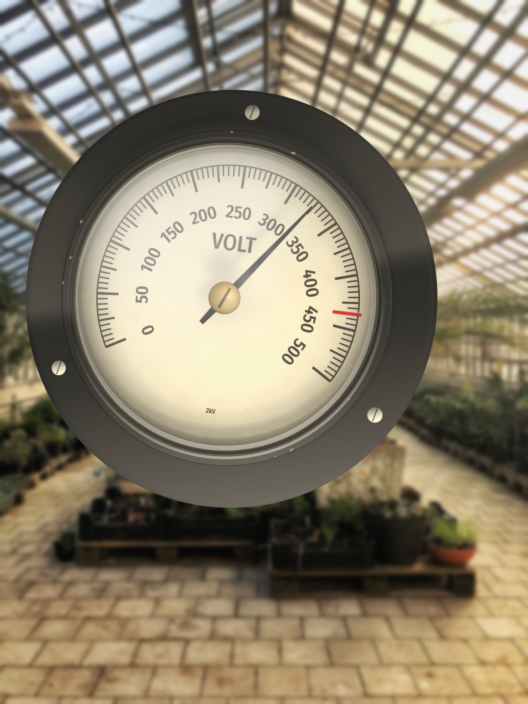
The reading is 325 V
